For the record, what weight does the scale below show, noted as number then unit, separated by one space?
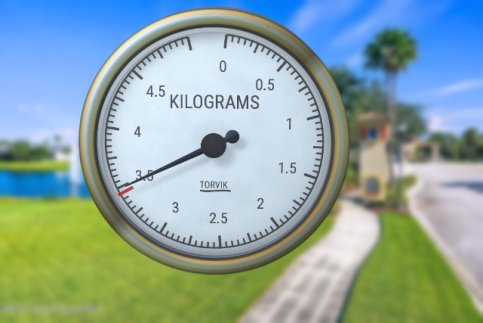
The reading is 3.5 kg
